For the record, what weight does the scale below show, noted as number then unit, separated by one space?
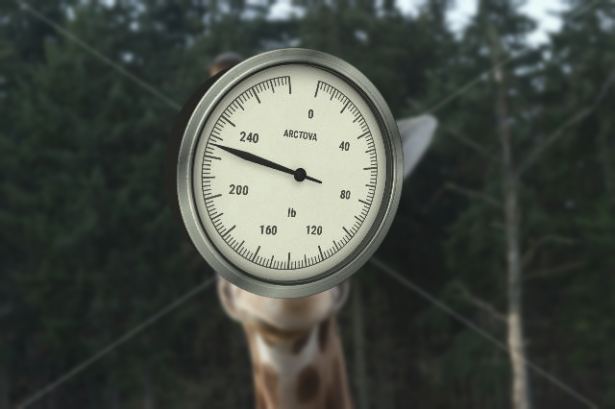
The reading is 226 lb
